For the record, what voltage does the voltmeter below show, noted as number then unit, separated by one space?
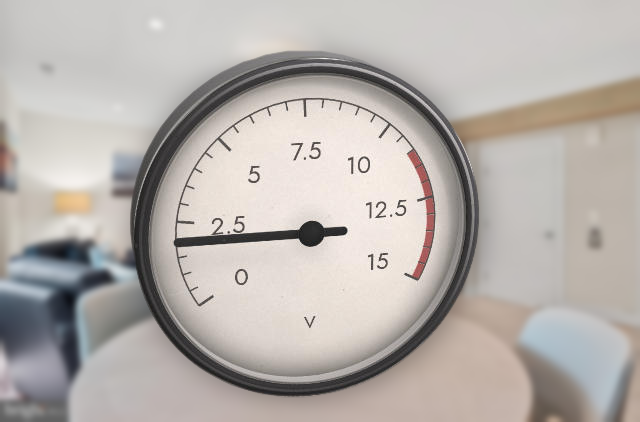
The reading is 2 V
